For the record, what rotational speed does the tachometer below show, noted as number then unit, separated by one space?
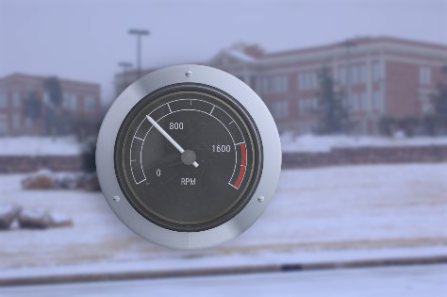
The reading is 600 rpm
